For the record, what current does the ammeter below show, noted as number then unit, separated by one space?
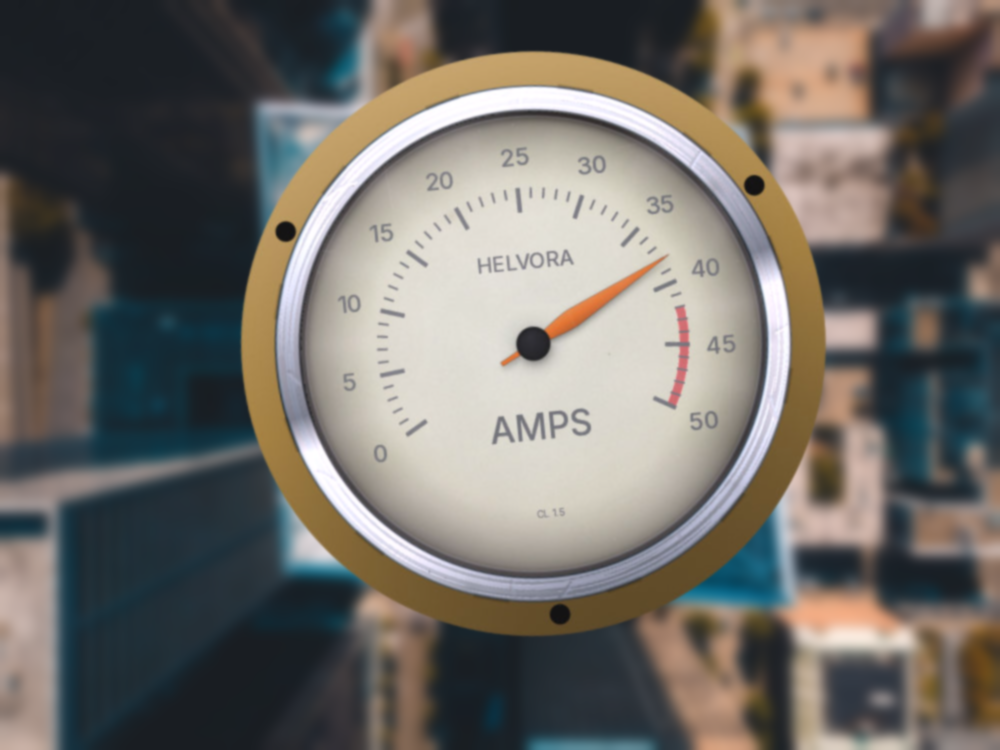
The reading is 38 A
